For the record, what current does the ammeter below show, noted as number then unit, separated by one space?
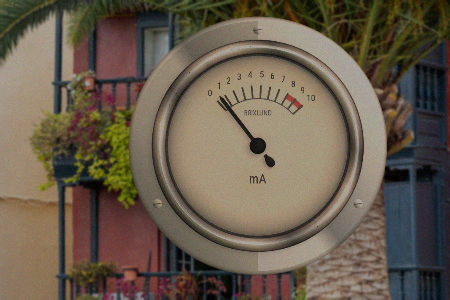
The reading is 0.5 mA
